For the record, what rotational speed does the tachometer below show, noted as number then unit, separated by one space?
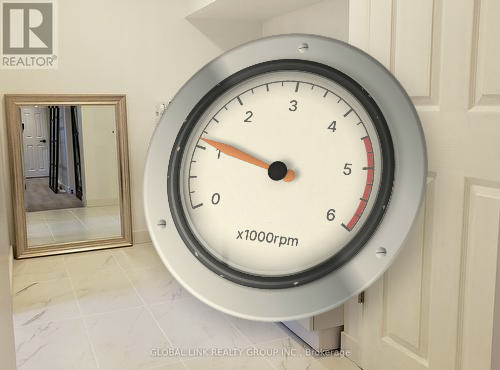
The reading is 1125 rpm
